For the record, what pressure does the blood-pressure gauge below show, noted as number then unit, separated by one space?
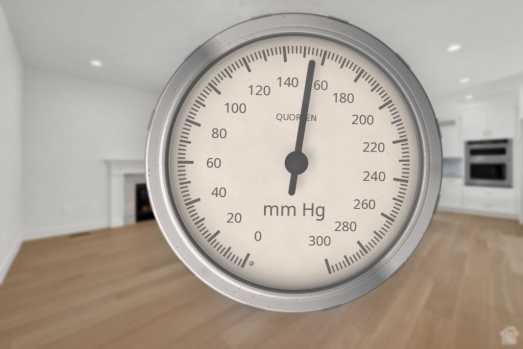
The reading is 154 mmHg
